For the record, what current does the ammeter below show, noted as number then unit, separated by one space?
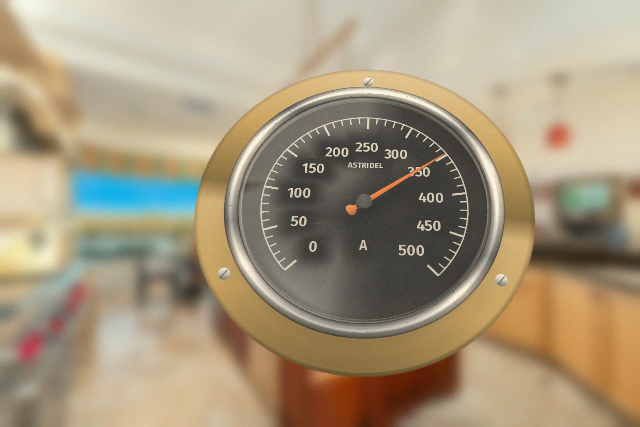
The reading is 350 A
